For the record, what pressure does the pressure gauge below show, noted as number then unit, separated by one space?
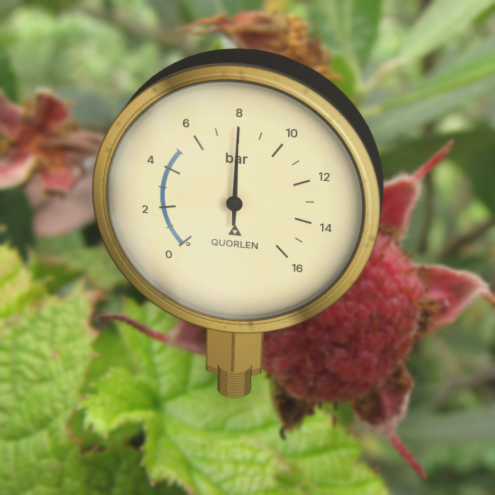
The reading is 8 bar
